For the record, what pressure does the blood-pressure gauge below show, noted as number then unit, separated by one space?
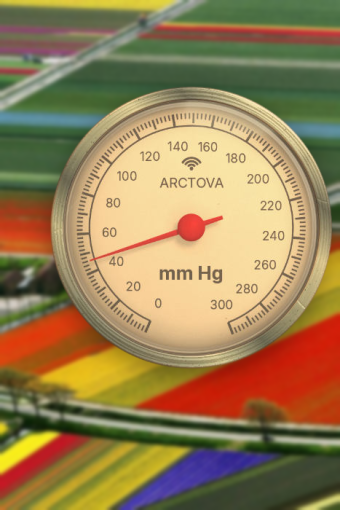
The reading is 46 mmHg
